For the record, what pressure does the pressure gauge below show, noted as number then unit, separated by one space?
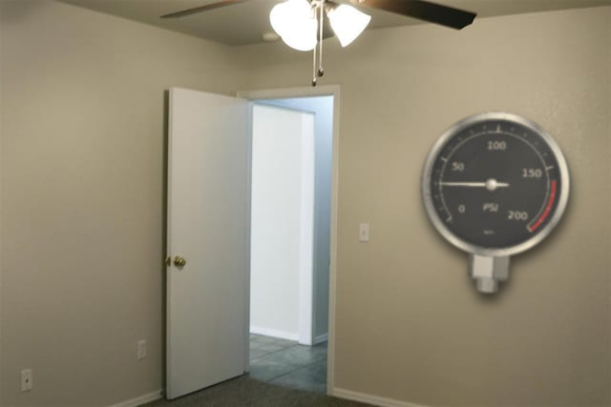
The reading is 30 psi
